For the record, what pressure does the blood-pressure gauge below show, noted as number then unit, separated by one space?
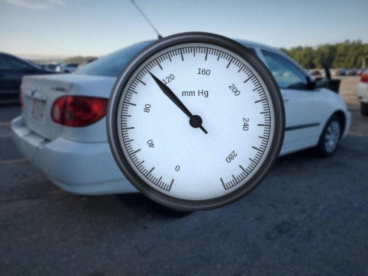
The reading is 110 mmHg
